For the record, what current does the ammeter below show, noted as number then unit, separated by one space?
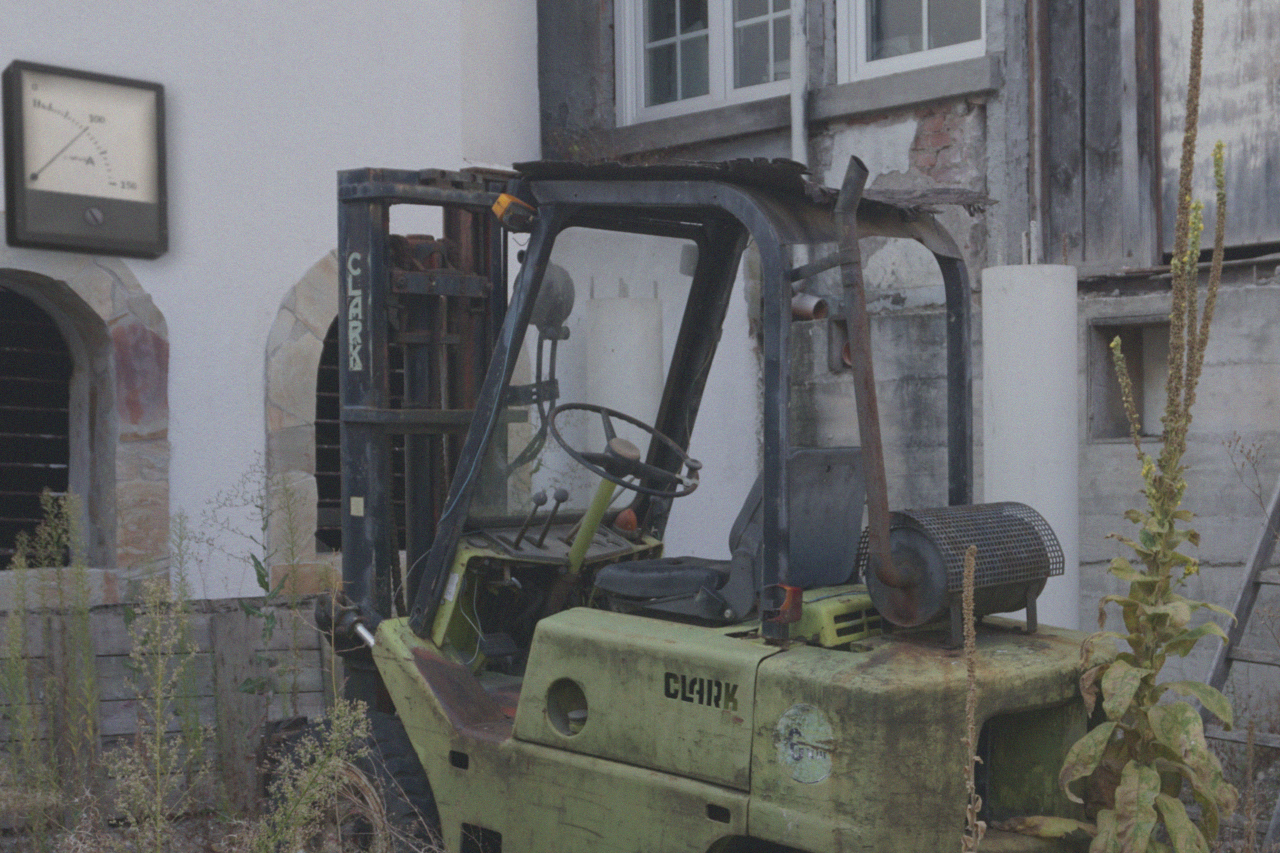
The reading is 100 A
